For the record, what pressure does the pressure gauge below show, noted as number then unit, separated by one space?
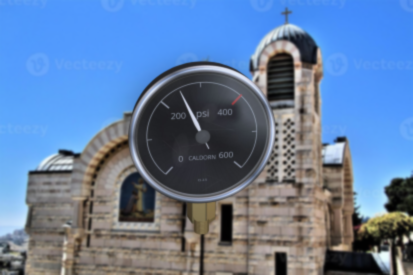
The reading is 250 psi
